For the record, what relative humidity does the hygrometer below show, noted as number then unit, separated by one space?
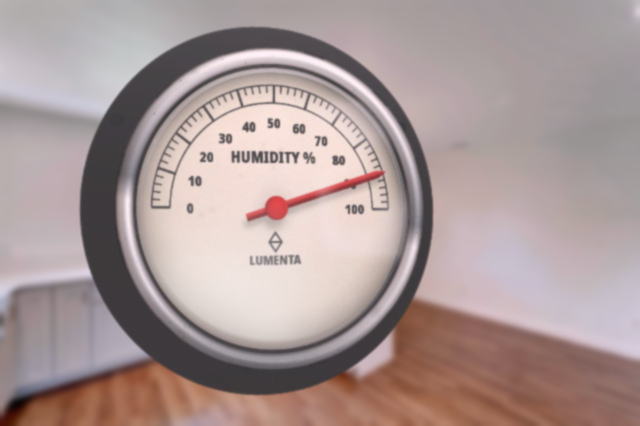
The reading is 90 %
